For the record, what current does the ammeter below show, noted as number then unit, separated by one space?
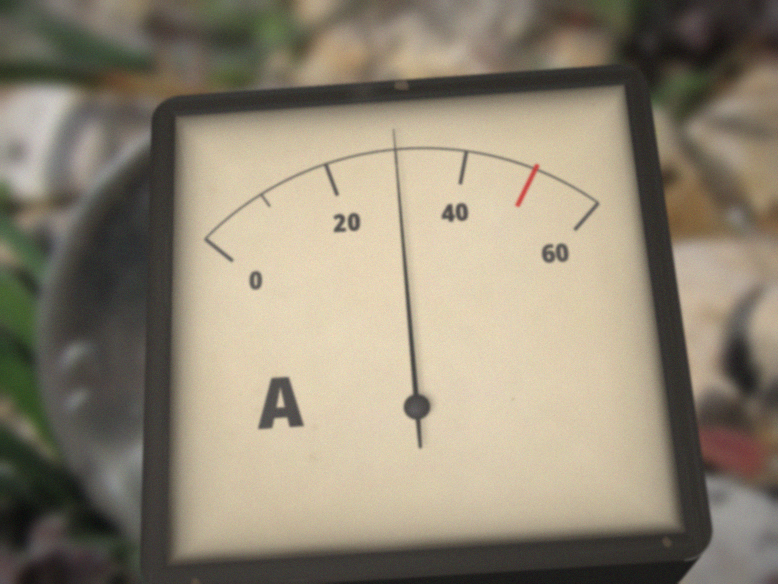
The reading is 30 A
